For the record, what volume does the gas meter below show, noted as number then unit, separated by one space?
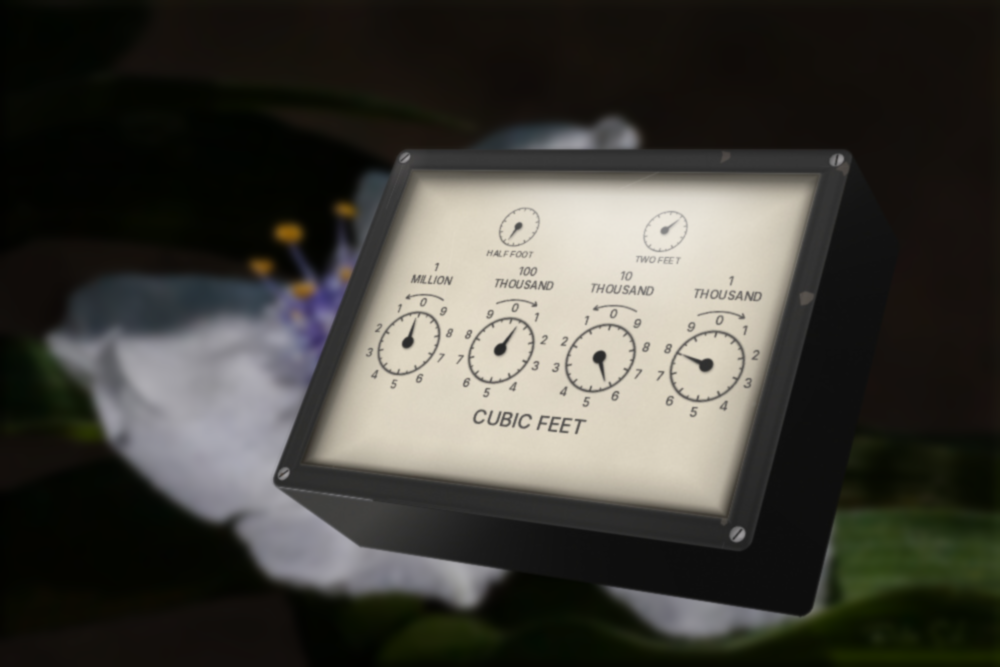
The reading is 5800 ft³
